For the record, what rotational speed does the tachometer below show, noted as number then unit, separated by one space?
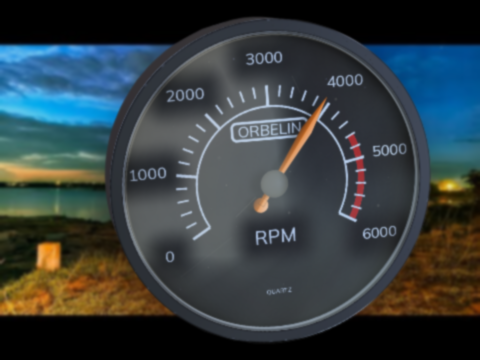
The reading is 3900 rpm
